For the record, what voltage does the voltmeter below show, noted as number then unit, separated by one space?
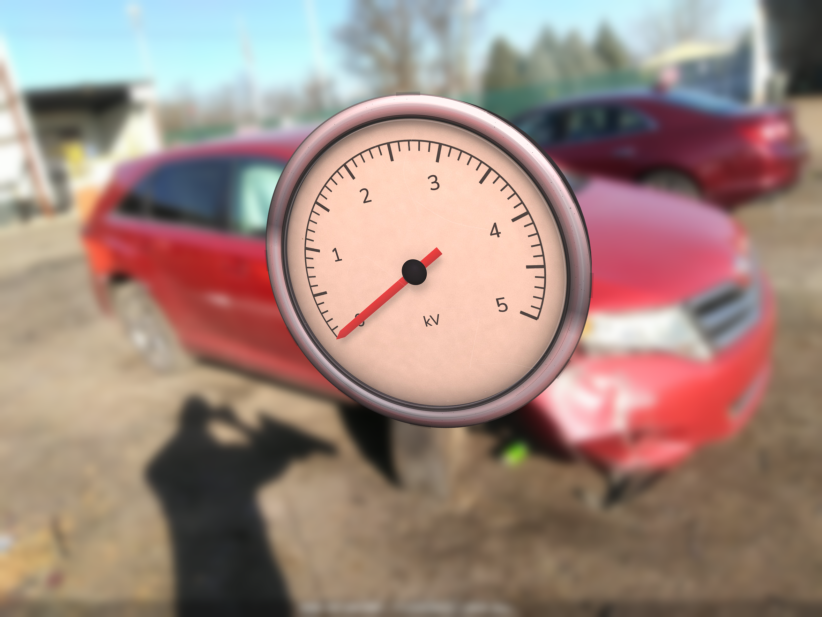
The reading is 0 kV
